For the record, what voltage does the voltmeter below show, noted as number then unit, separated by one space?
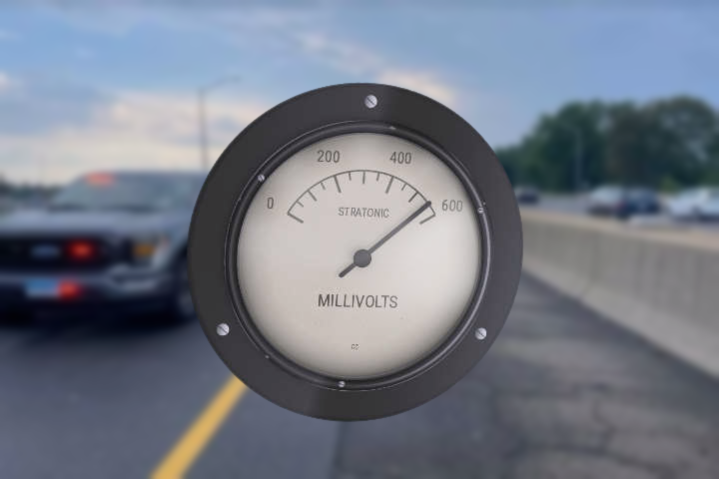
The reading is 550 mV
